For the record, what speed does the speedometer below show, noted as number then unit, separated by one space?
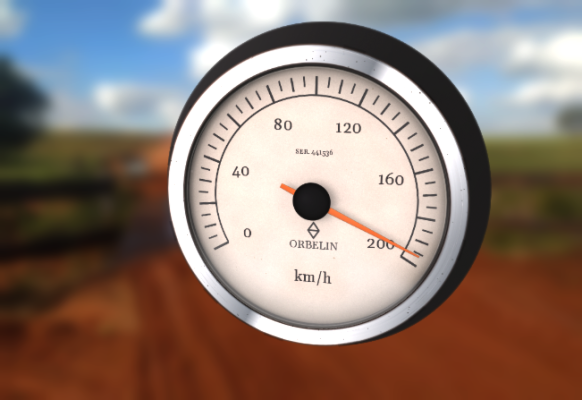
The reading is 195 km/h
